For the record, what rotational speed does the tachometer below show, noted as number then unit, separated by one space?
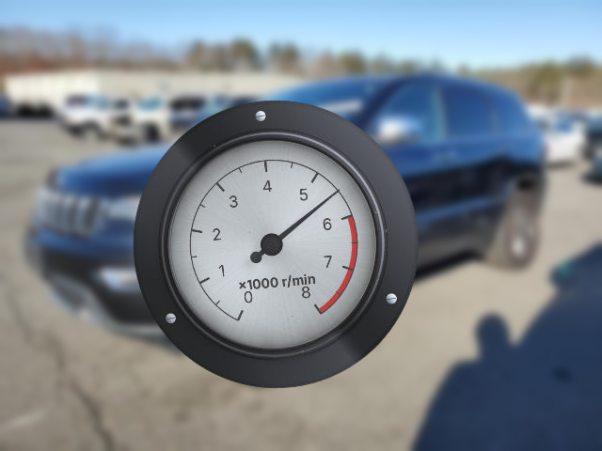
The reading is 5500 rpm
